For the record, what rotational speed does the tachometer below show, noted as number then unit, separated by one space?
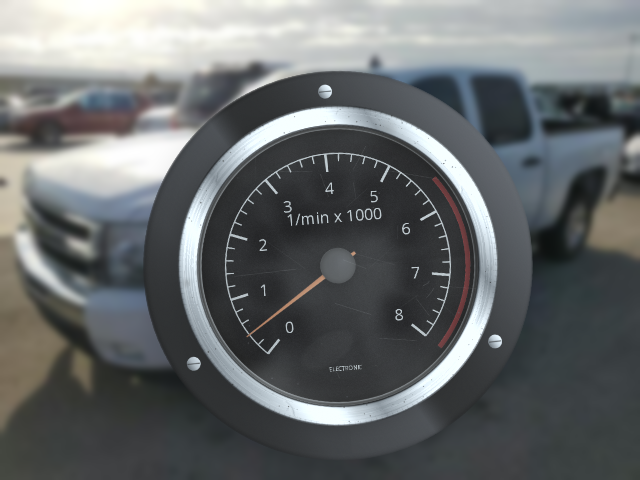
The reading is 400 rpm
